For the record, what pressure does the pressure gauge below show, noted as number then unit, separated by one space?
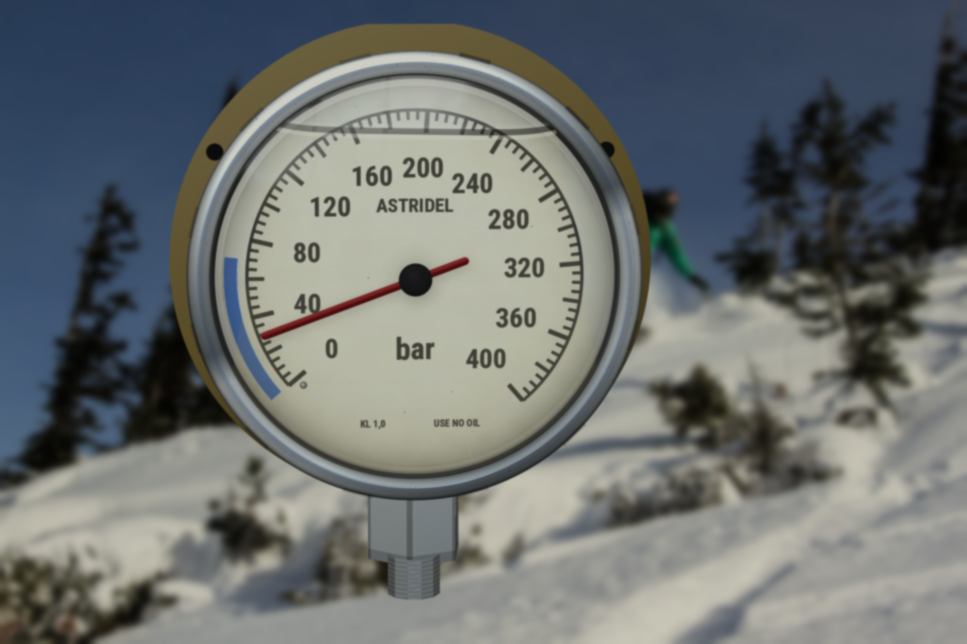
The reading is 30 bar
